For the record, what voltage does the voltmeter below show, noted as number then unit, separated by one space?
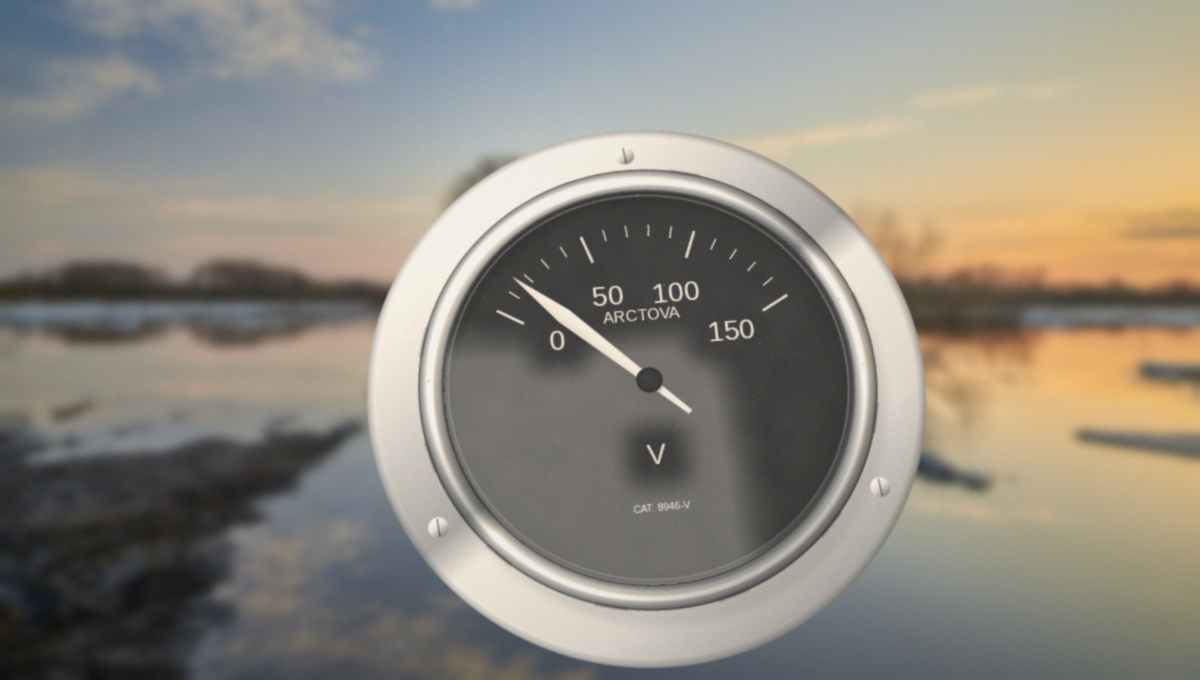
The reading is 15 V
